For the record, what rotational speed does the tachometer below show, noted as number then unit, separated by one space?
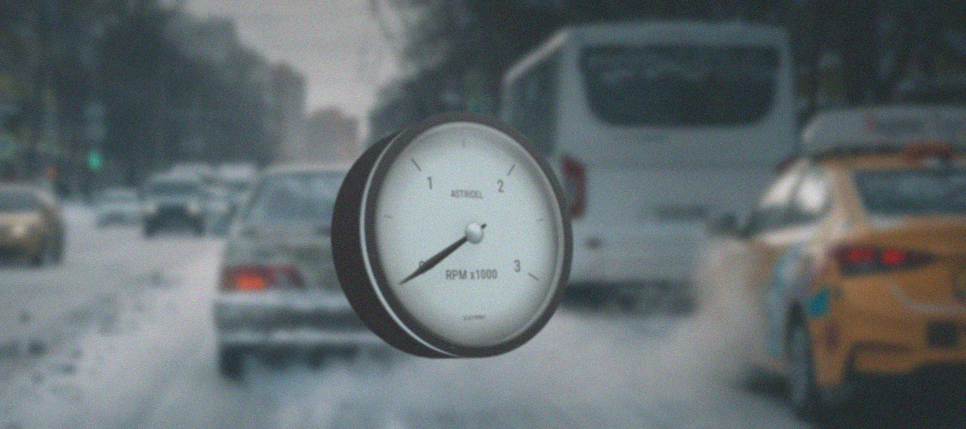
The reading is 0 rpm
